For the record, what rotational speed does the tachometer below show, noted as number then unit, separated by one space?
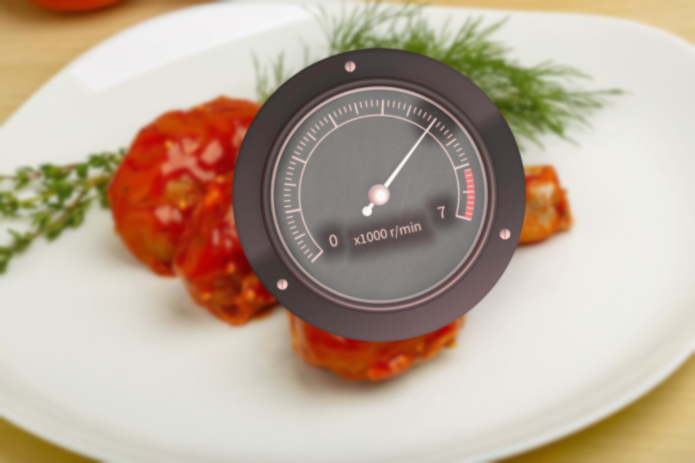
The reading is 5000 rpm
